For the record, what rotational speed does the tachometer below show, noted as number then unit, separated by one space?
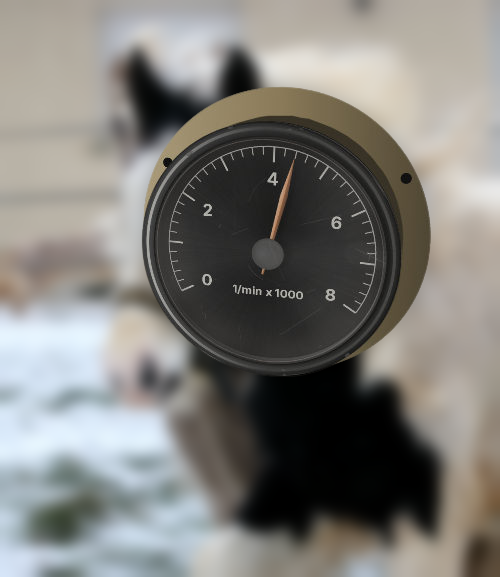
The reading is 4400 rpm
